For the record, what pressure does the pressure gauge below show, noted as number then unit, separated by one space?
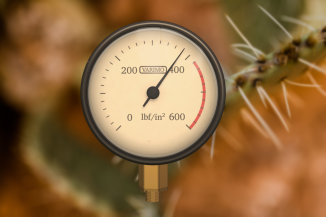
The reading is 380 psi
